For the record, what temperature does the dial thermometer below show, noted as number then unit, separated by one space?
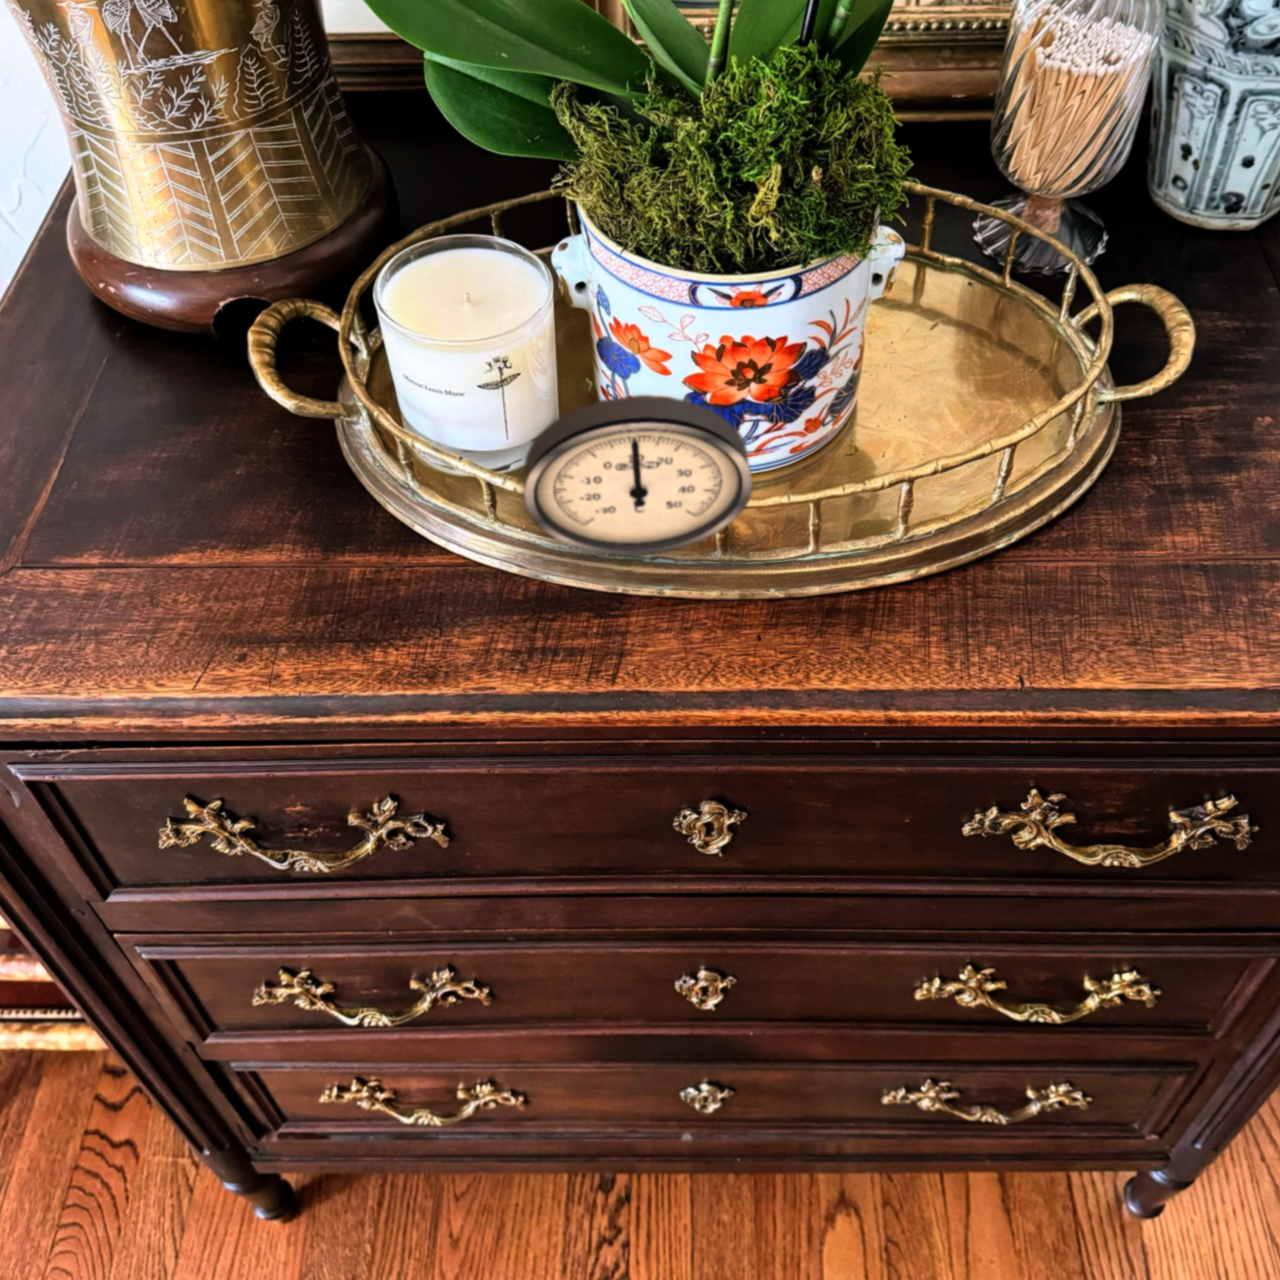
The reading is 10 °C
